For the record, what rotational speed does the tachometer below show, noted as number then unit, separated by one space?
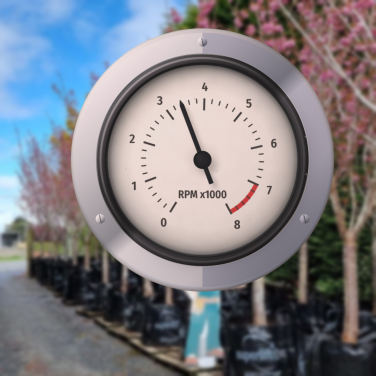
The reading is 3400 rpm
